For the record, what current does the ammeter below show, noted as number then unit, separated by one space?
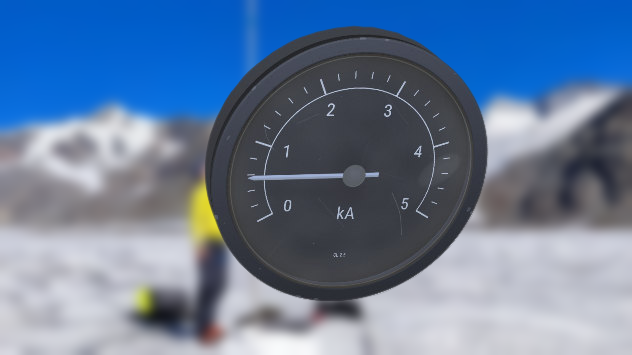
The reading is 0.6 kA
